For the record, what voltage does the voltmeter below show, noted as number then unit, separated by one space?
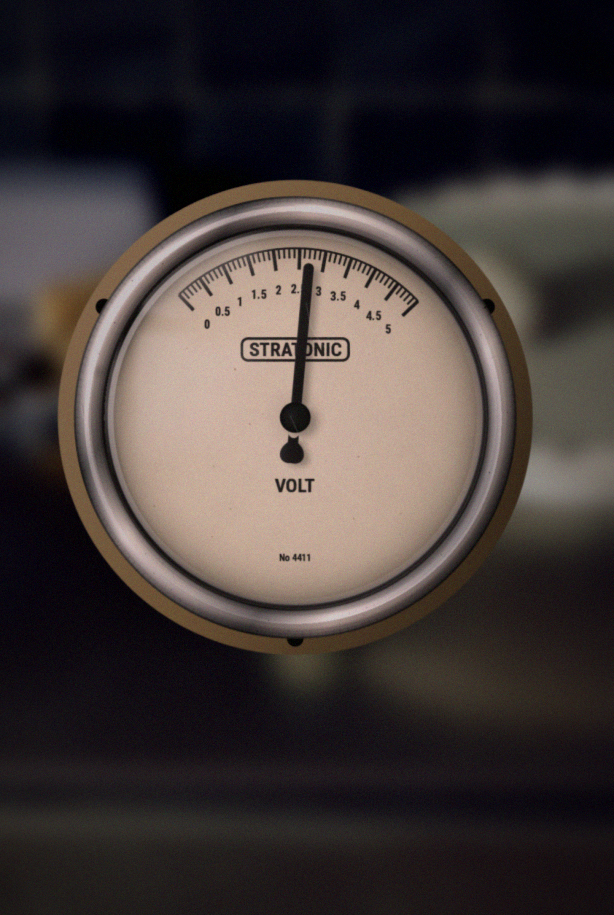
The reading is 2.7 V
